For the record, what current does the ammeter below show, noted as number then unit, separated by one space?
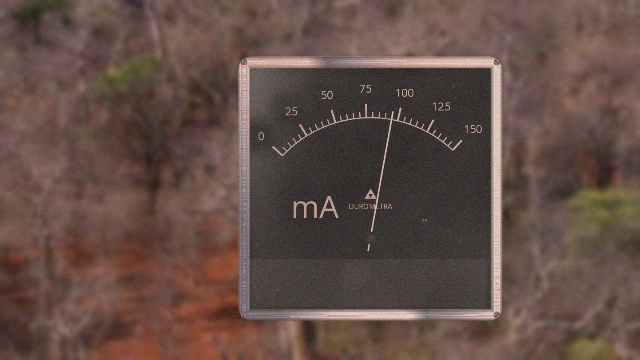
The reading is 95 mA
